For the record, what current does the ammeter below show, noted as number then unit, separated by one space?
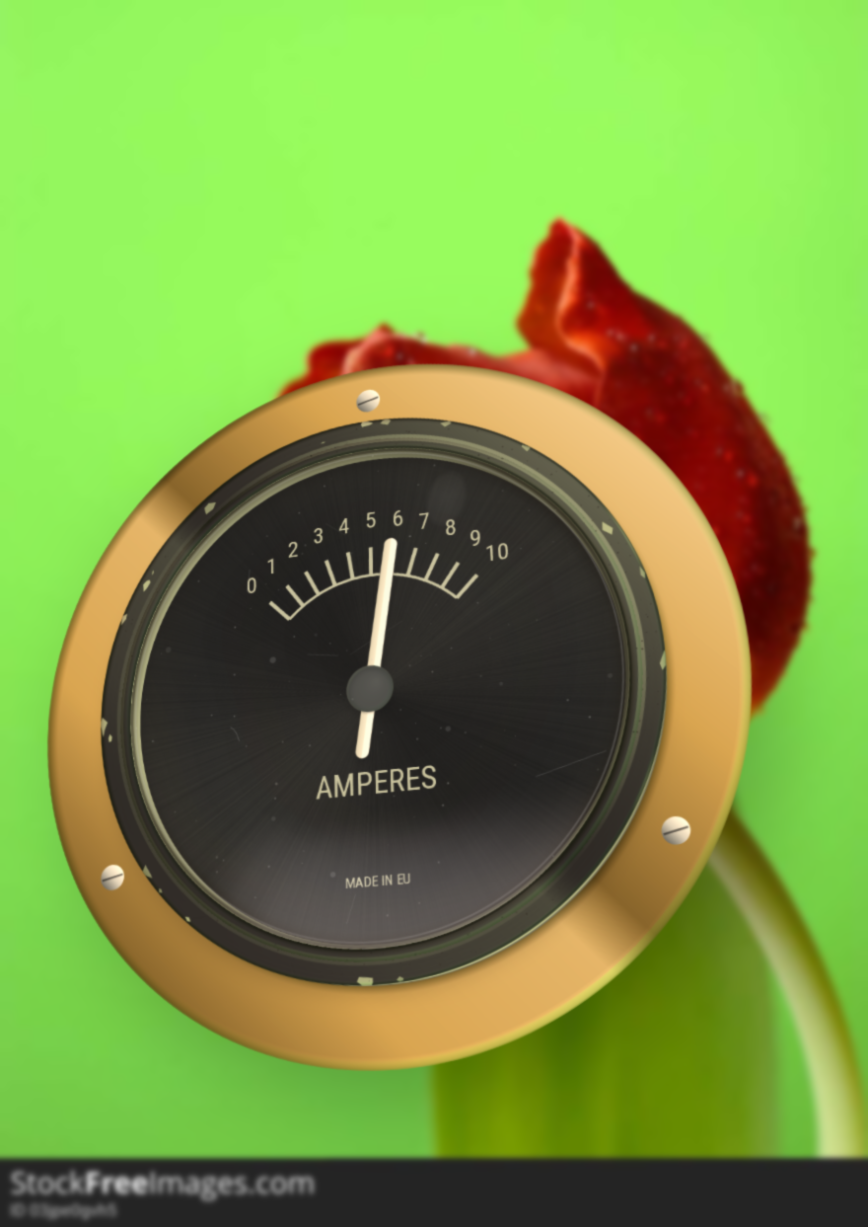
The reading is 6 A
